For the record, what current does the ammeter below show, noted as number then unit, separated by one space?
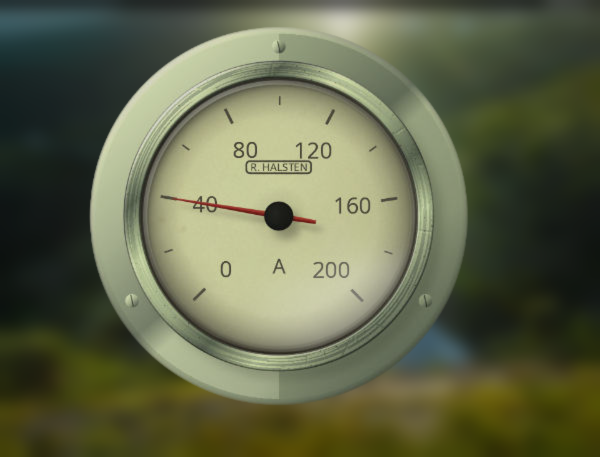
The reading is 40 A
